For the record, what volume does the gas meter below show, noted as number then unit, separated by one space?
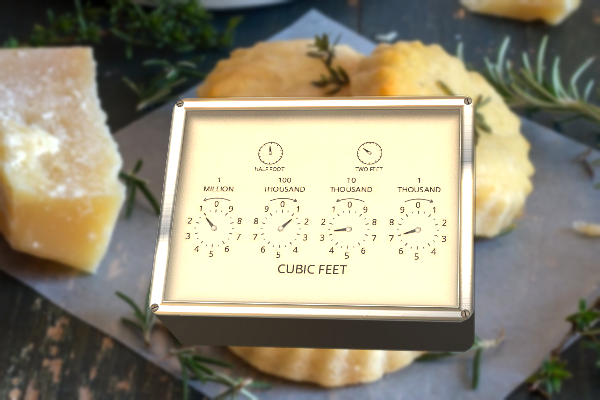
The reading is 112700 ft³
